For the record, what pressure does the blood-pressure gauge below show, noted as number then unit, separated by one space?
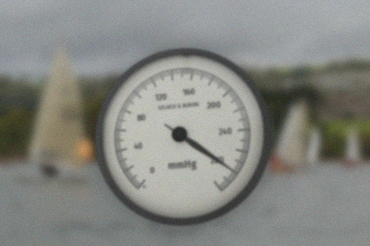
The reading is 280 mmHg
